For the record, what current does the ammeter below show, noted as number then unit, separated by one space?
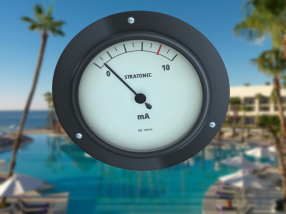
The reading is 1 mA
